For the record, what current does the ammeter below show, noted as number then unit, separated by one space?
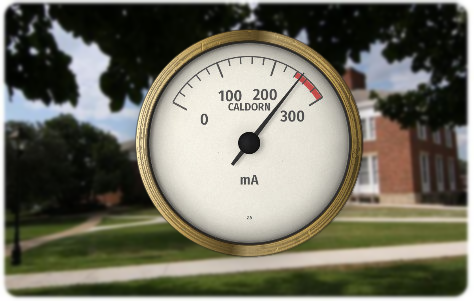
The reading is 250 mA
